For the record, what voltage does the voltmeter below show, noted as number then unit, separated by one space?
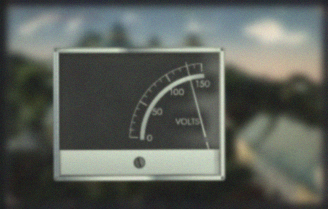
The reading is 130 V
